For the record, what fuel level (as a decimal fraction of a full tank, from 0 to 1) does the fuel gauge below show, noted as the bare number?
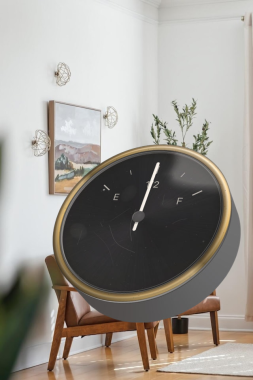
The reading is 0.5
